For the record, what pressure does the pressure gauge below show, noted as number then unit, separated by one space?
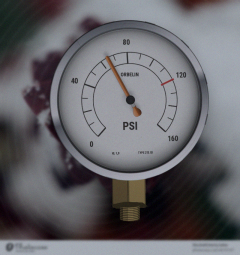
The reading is 65 psi
